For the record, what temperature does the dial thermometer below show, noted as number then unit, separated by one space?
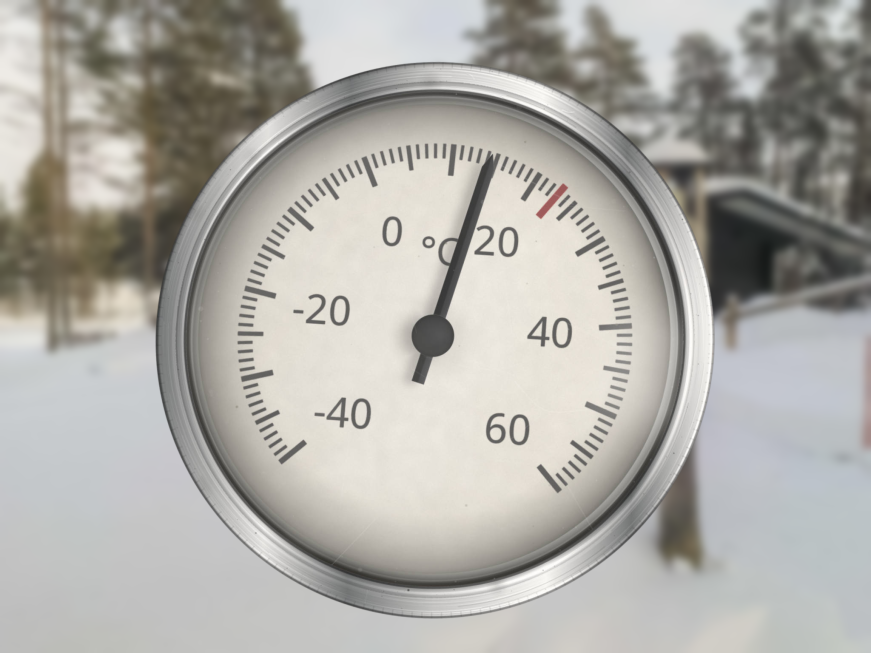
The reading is 14.5 °C
